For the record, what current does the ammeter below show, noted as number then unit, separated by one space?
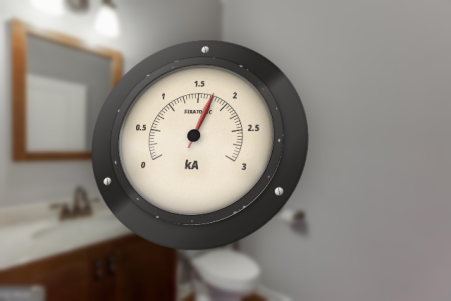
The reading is 1.75 kA
